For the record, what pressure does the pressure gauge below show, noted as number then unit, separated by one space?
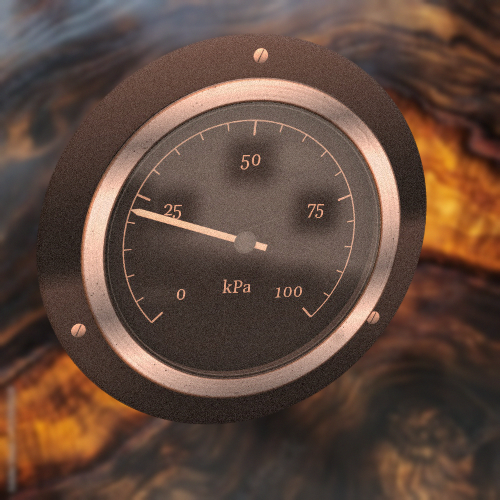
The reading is 22.5 kPa
